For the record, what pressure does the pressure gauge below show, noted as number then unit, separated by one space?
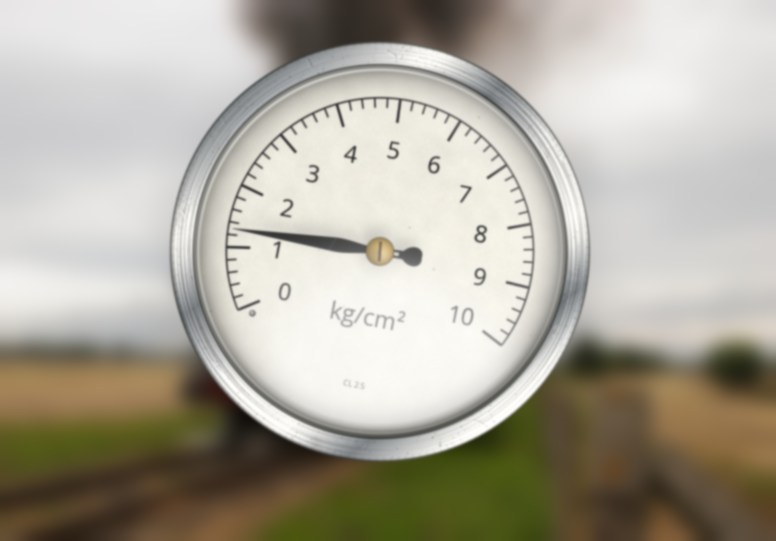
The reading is 1.3 kg/cm²
